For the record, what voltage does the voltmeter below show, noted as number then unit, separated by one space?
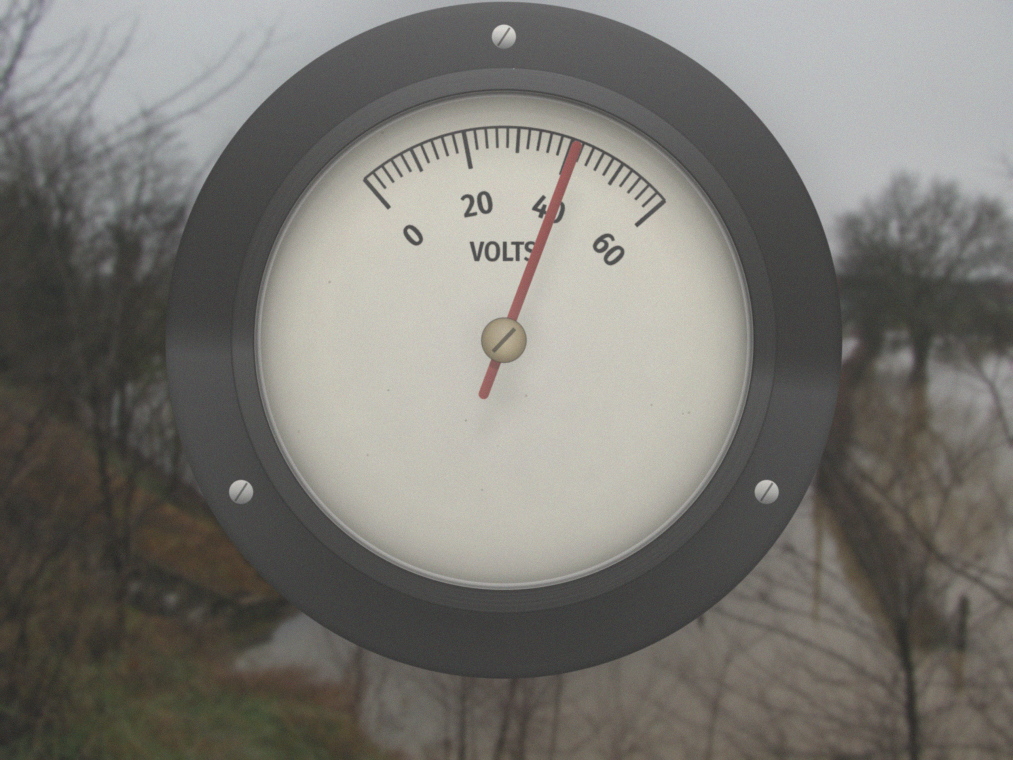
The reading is 41 V
